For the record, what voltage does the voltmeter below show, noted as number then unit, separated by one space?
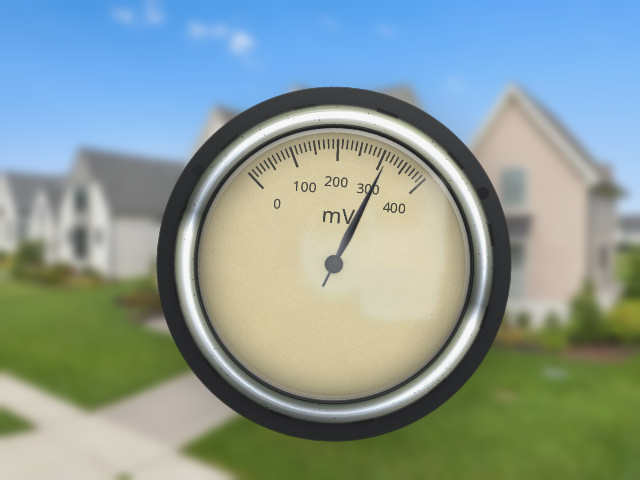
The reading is 310 mV
